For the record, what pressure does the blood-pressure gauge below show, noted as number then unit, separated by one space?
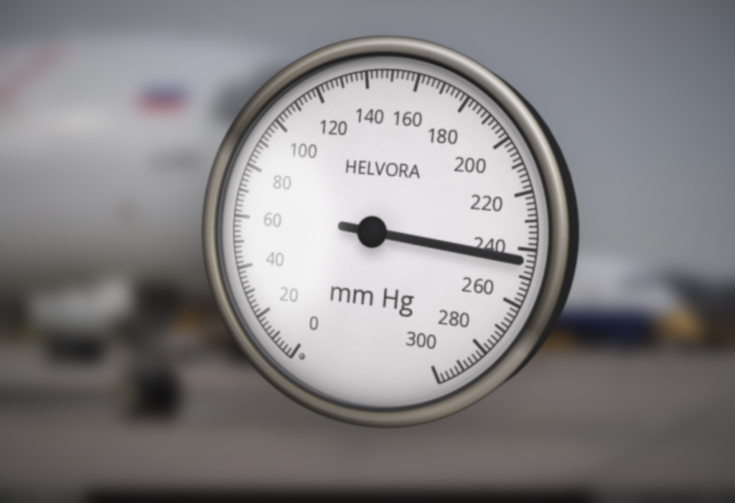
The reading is 244 mmHg
